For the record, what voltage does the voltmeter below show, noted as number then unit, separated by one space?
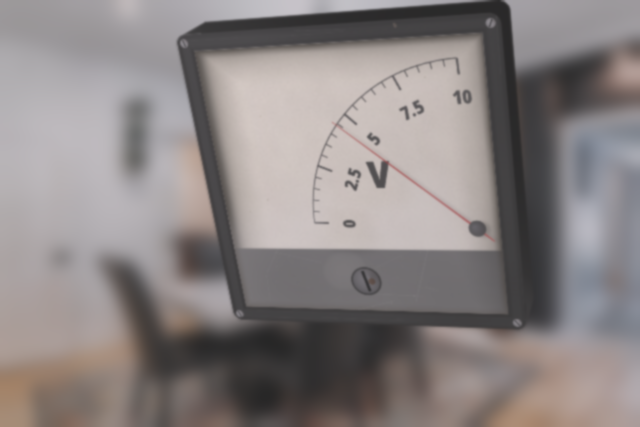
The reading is 4.5 V
